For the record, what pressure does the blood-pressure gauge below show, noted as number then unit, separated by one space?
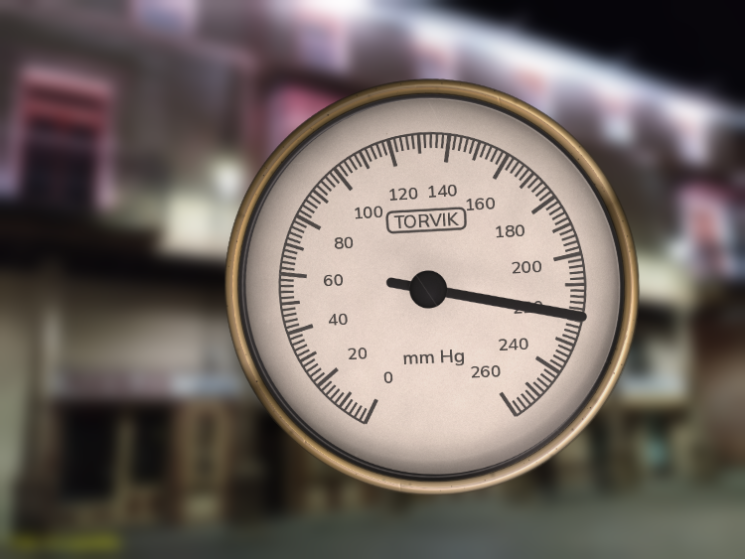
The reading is 220 mmHg
